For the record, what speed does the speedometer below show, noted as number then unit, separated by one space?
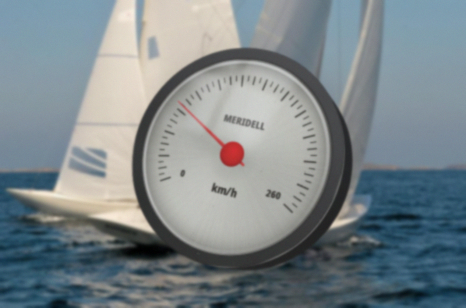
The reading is 65 km/h
